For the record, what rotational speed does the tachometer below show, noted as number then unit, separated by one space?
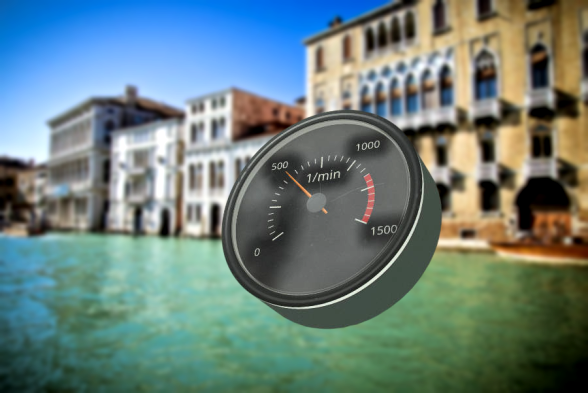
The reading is 500 rpm
